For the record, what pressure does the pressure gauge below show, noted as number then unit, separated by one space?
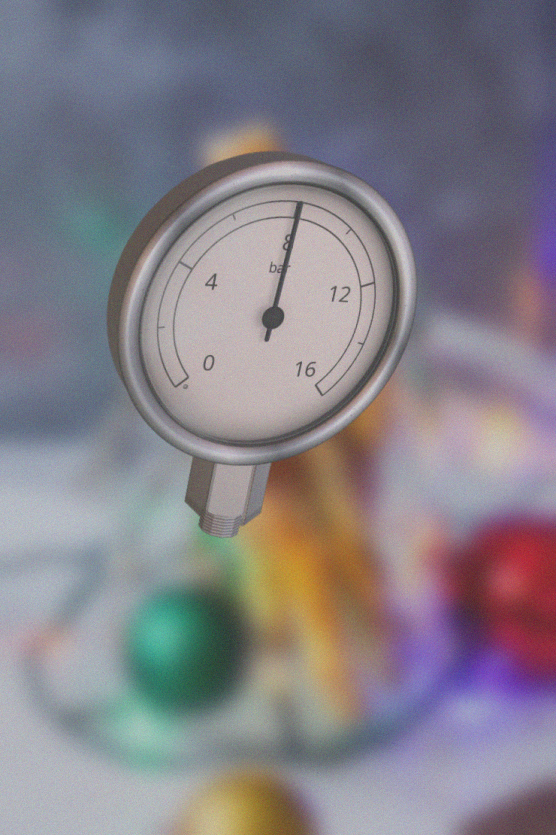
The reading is 8 bar
